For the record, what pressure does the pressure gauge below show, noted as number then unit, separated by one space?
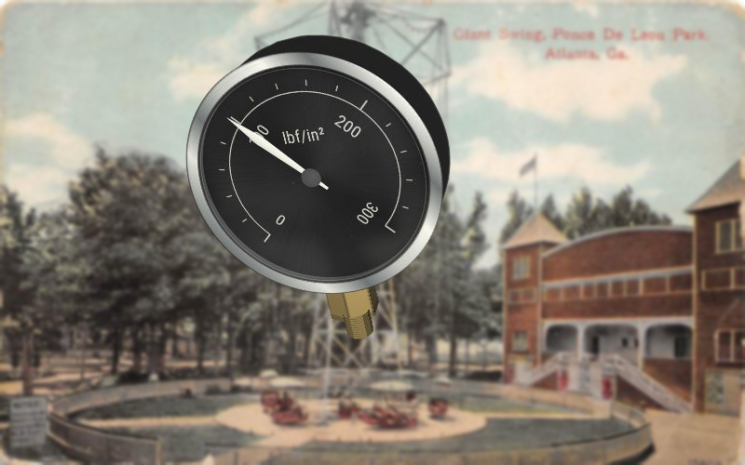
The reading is 100 psi
